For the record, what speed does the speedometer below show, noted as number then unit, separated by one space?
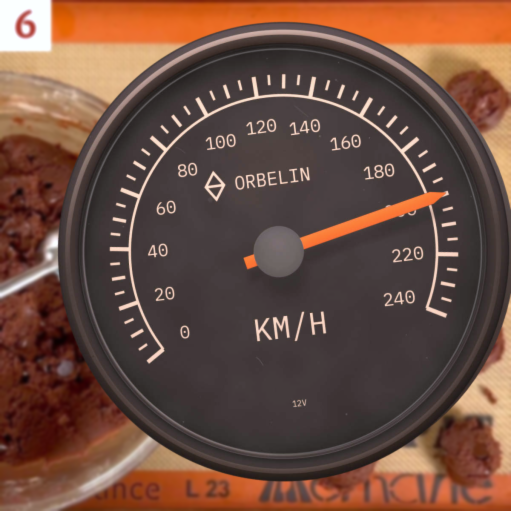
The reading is 200 km/h
